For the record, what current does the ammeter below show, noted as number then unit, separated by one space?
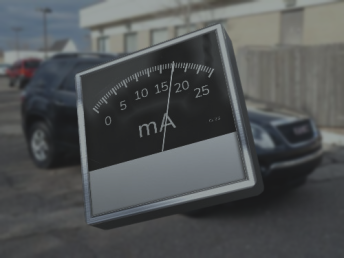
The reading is 17.5 mA
